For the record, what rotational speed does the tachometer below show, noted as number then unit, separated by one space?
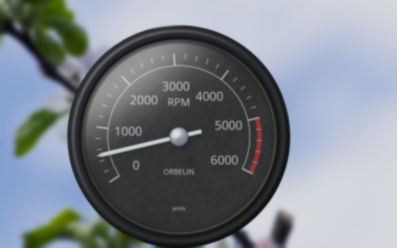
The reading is 500 rpm
